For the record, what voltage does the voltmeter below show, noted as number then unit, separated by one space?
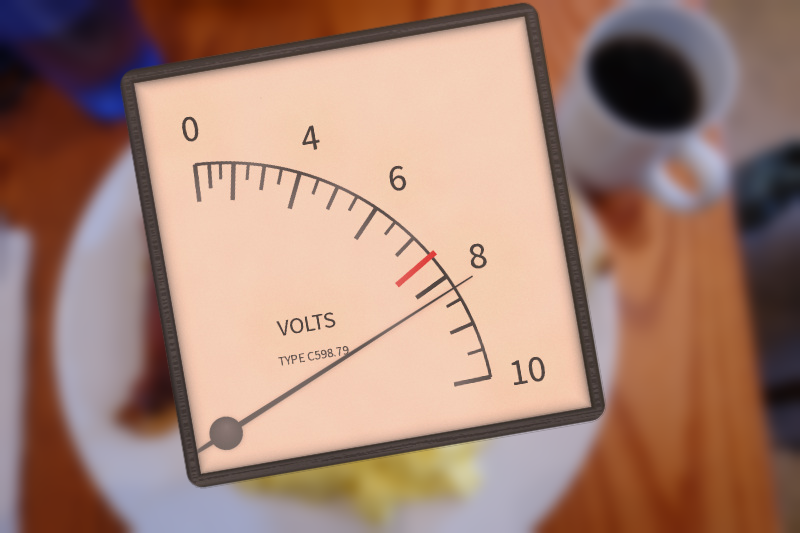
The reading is 8.25 V
